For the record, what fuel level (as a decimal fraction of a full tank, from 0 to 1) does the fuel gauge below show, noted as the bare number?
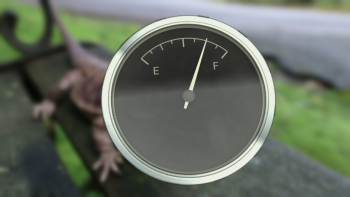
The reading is 0.75
